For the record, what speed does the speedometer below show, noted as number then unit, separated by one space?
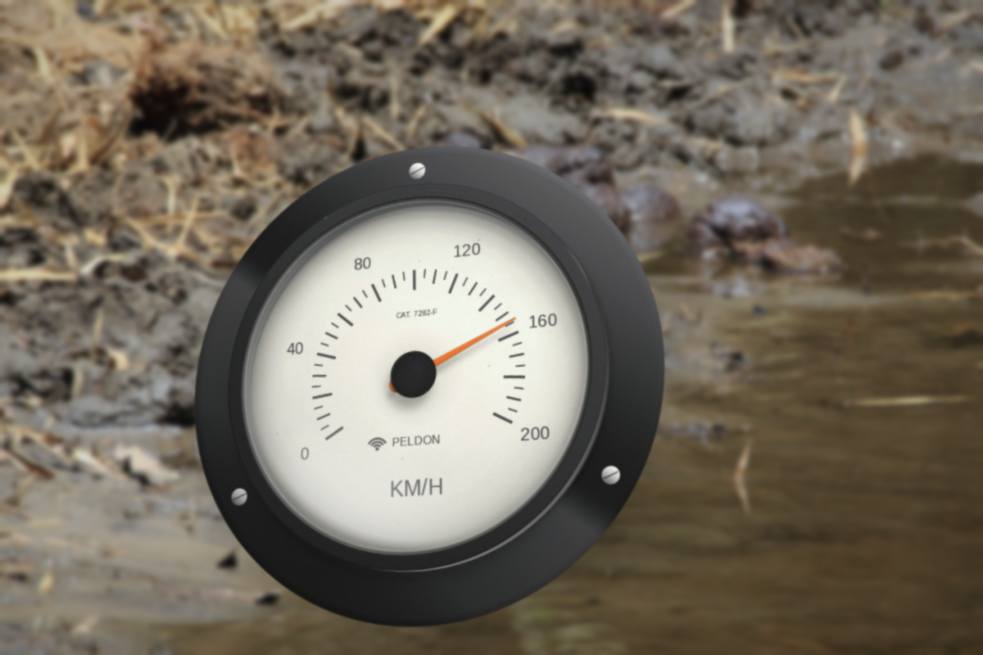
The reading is 155 km/h
